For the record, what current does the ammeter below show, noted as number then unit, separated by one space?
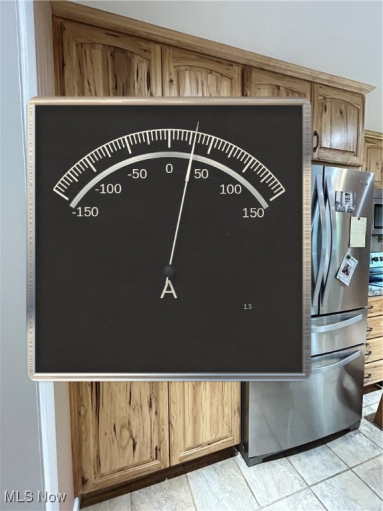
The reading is 30 A
